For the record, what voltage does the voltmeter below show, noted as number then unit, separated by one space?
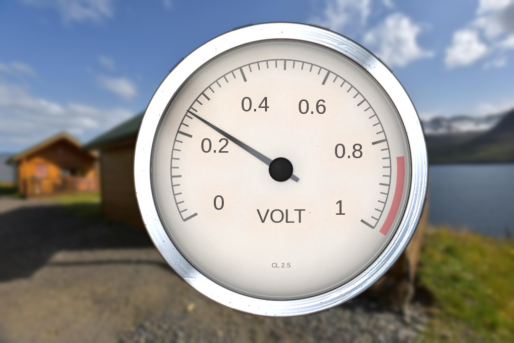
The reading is 0.25 V
